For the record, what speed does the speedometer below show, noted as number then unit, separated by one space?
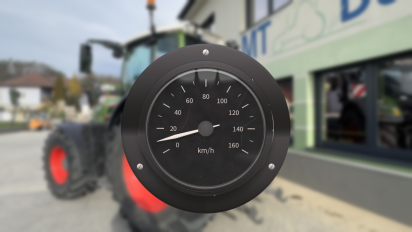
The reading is 10 km/h
